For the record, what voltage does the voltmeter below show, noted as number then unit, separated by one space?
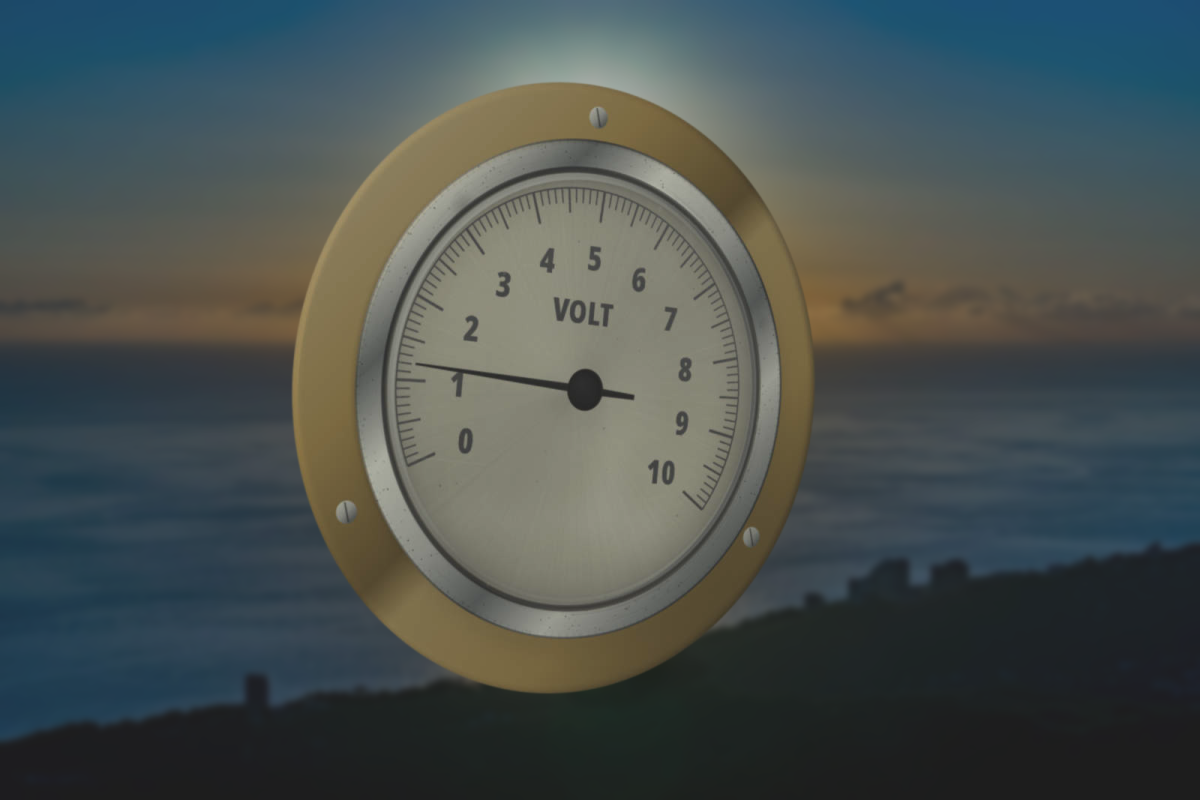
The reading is 1.2 V
